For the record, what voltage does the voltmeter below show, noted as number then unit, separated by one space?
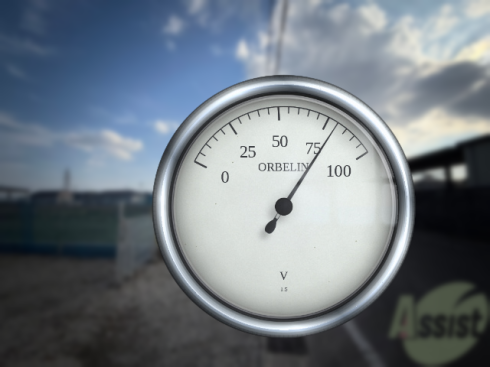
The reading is 80 V
